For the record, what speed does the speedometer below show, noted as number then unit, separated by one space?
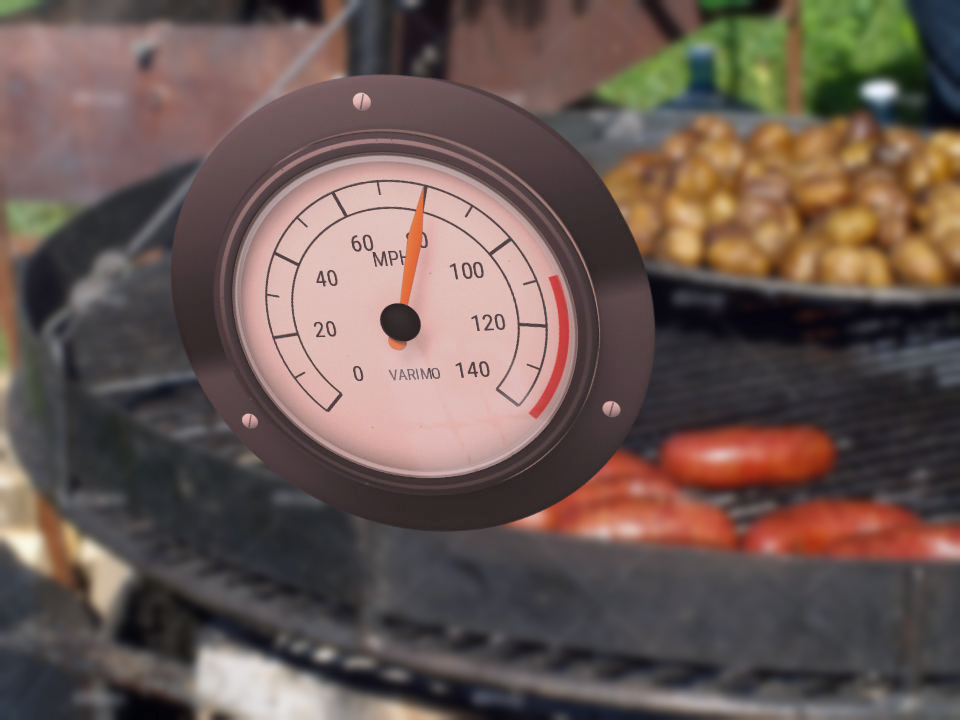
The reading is 80 mph
